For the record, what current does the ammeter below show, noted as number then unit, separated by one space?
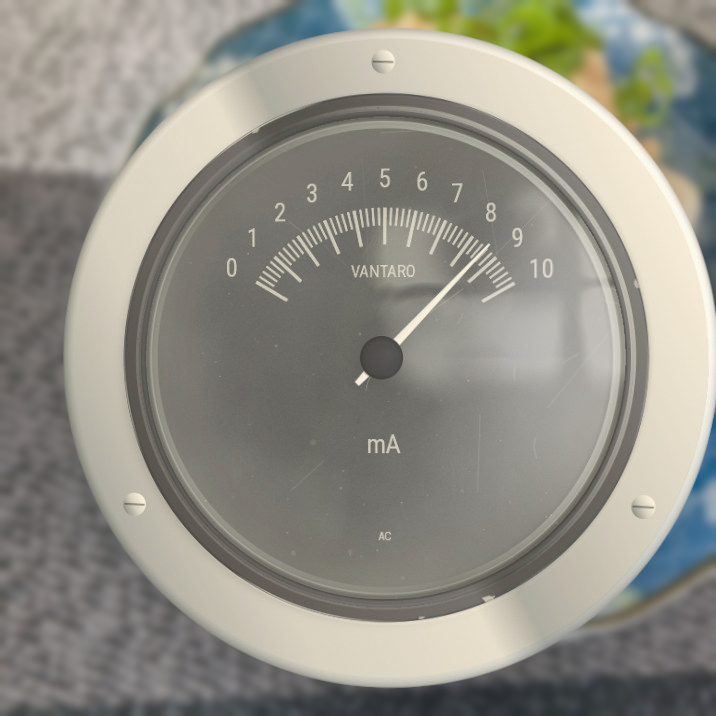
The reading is 8.6 mA
